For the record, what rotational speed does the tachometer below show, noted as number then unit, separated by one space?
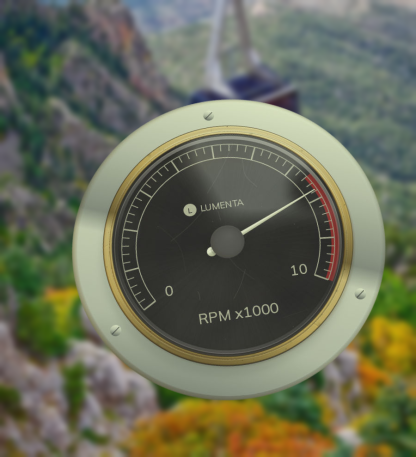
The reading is 7800 rpm
